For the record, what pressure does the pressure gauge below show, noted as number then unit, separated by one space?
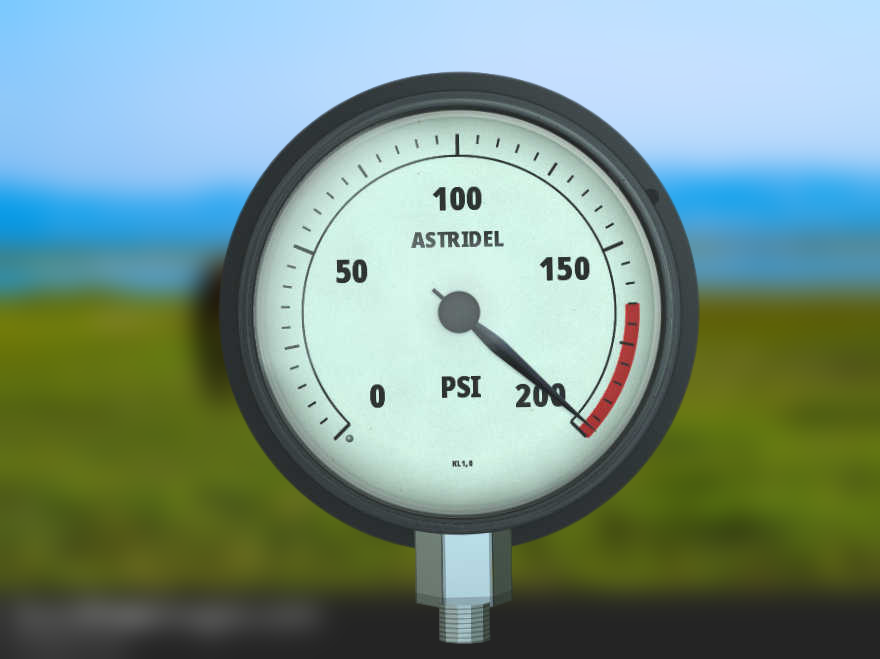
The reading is 197.5 psi
